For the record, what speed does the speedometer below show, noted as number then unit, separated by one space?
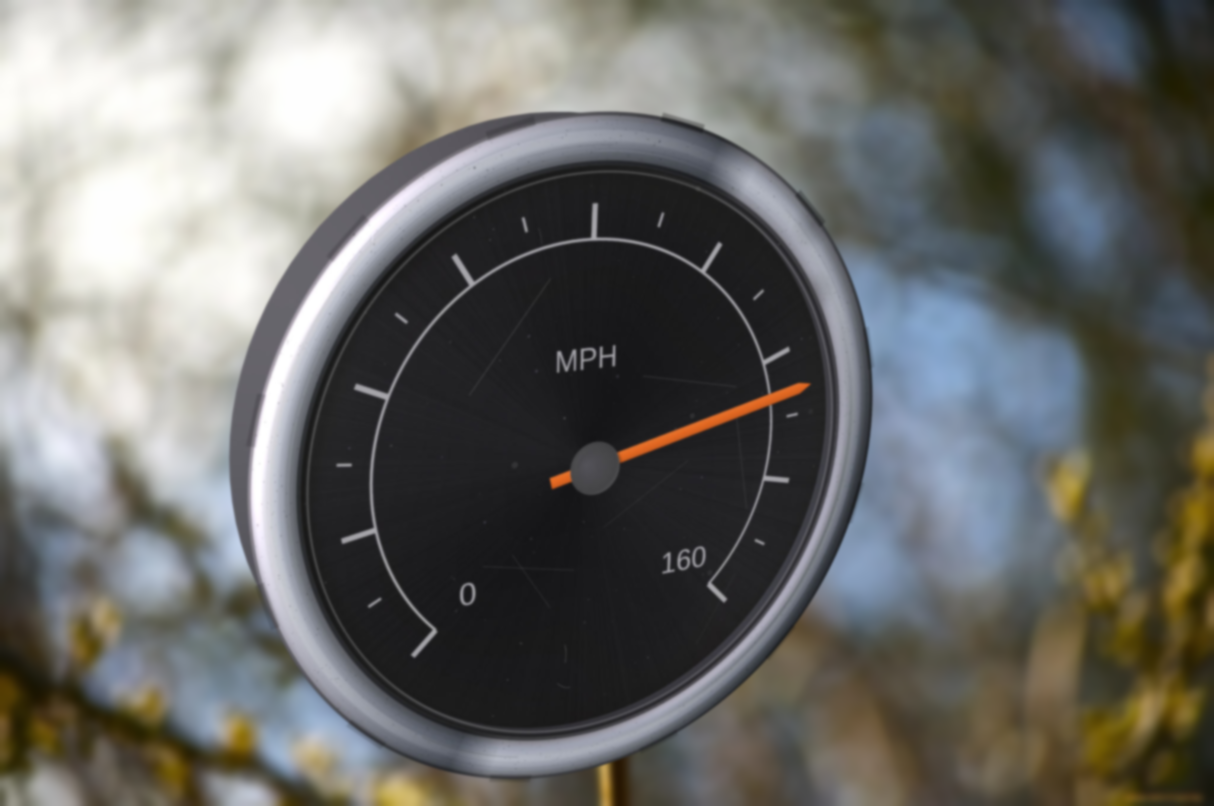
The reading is 125 mph
